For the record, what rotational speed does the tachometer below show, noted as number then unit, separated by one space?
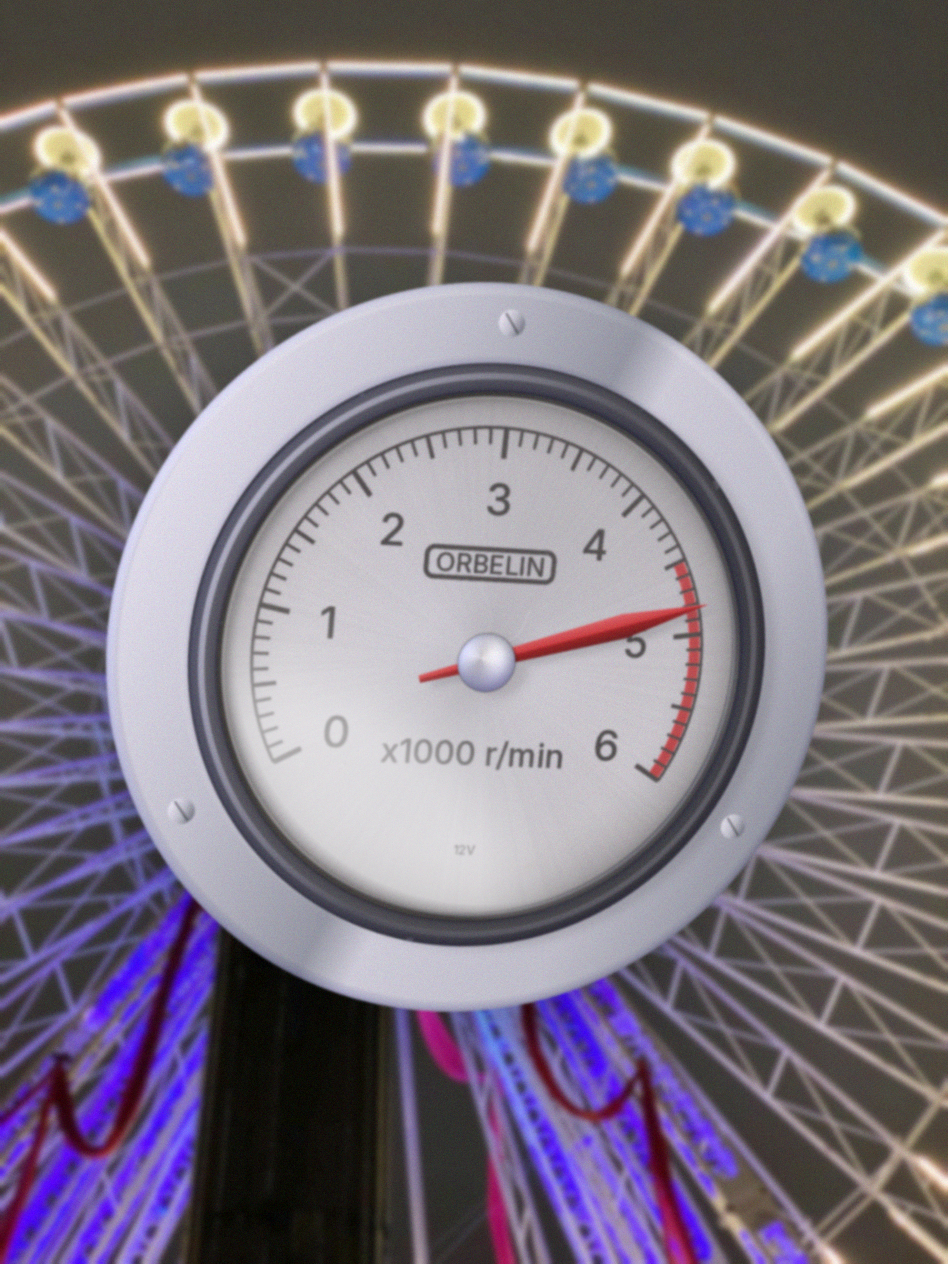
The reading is 4800 rpm
